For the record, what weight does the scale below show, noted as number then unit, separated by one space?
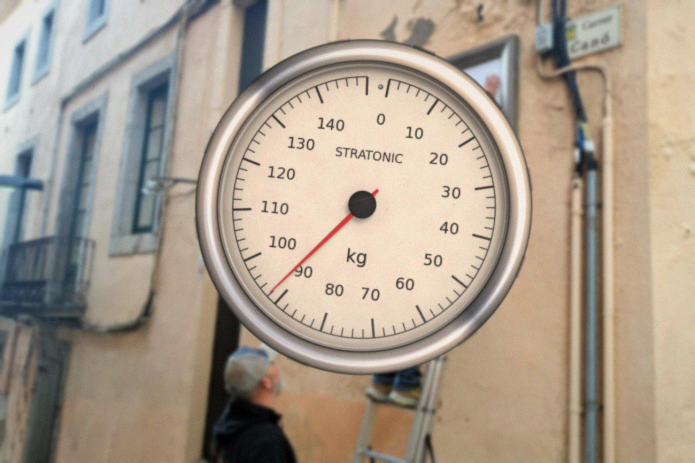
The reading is 92 kg
